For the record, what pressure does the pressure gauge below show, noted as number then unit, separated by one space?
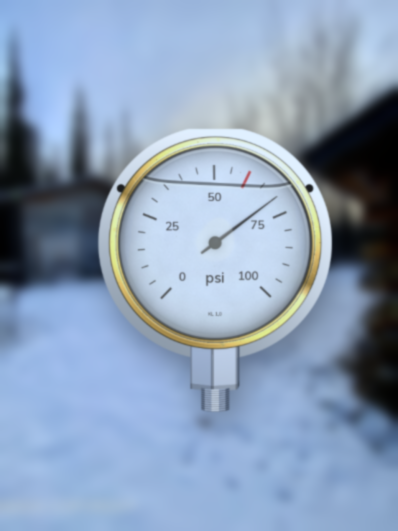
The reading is 70 psi
